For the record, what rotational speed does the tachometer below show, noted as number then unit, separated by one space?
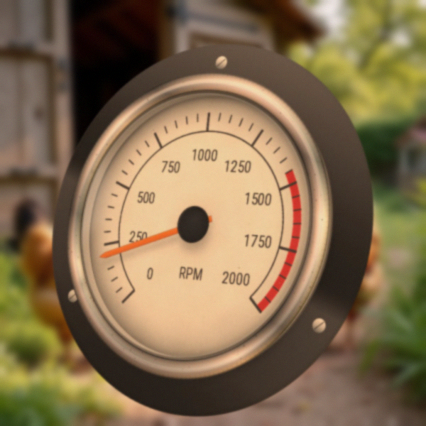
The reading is 200 rpm
